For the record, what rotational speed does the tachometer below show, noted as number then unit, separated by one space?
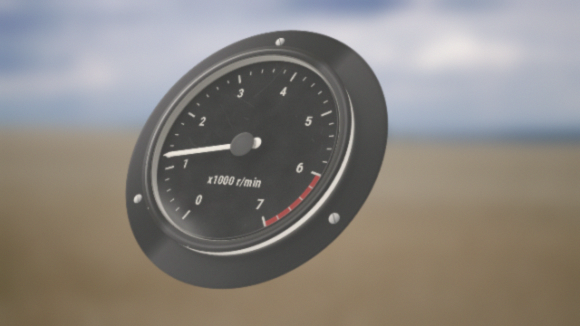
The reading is 1200 rpm
